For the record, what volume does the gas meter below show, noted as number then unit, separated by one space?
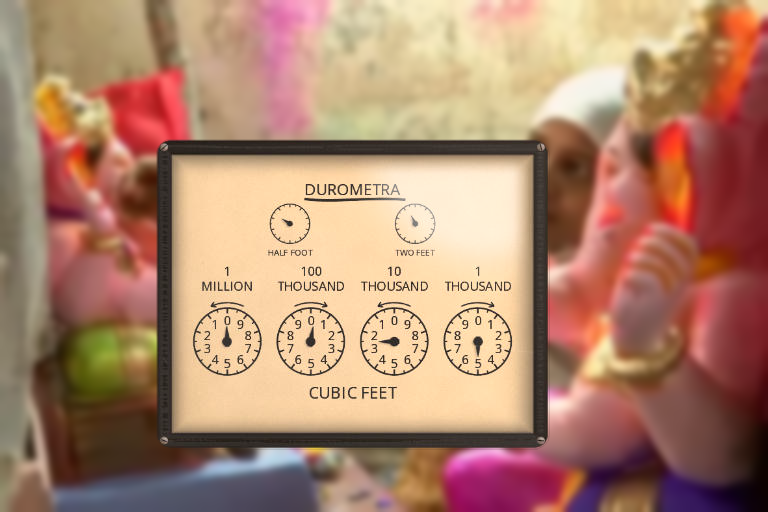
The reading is 2500 ft³
